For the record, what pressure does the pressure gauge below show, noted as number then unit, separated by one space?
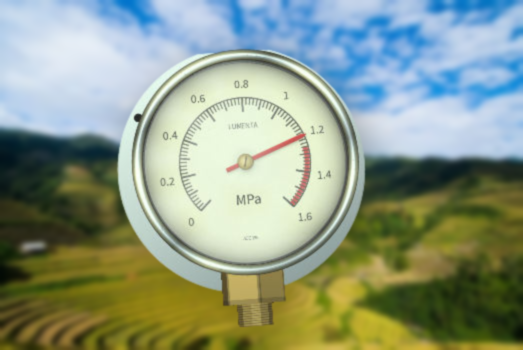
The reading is 1.2 MPa
